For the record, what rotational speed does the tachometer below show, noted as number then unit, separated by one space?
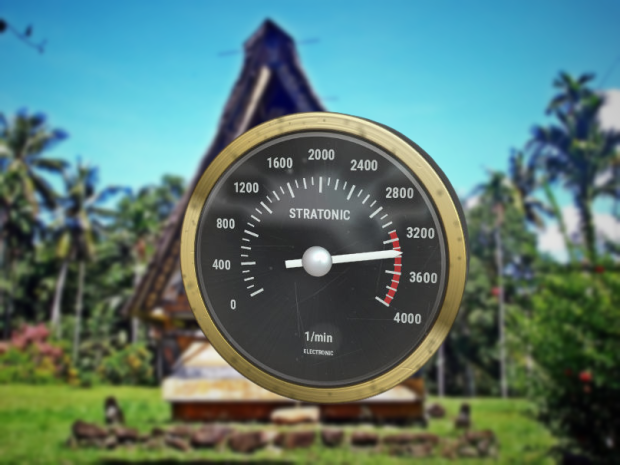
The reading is 3350 rpm
